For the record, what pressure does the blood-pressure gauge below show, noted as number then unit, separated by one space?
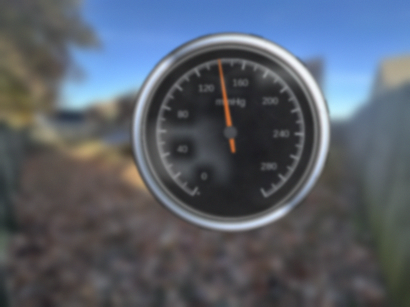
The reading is 140 mmHg
